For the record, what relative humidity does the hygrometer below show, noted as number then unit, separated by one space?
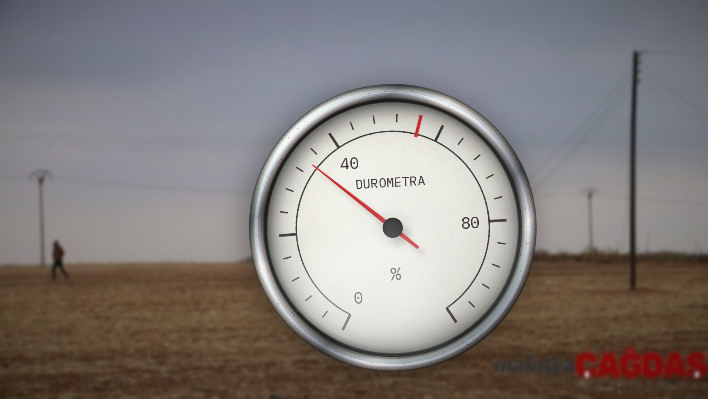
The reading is 34 %
